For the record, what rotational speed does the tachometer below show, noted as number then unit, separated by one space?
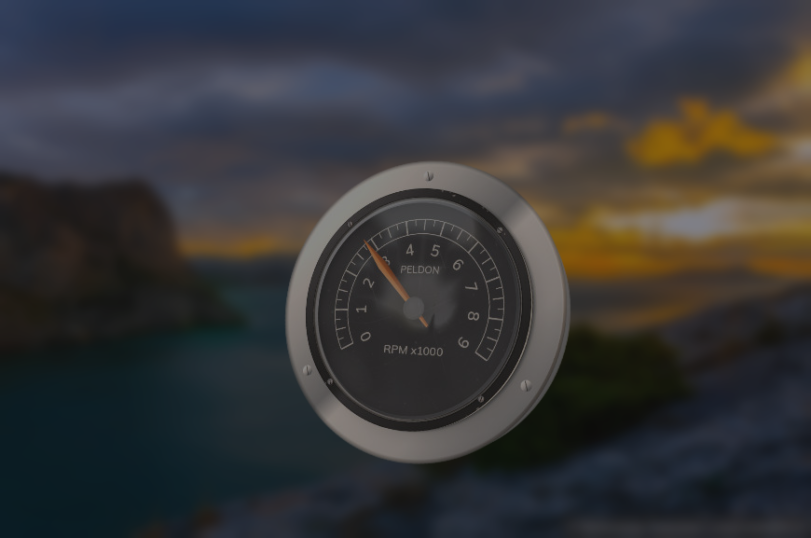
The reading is 2875 rpm
